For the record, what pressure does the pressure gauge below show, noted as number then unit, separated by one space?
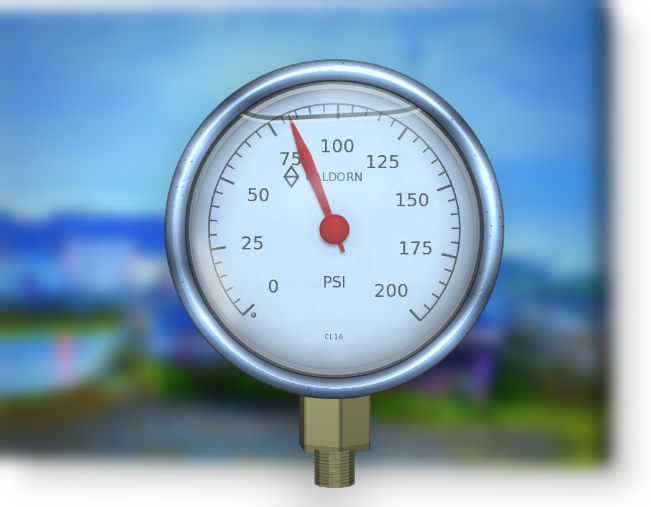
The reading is 82.5 psi
